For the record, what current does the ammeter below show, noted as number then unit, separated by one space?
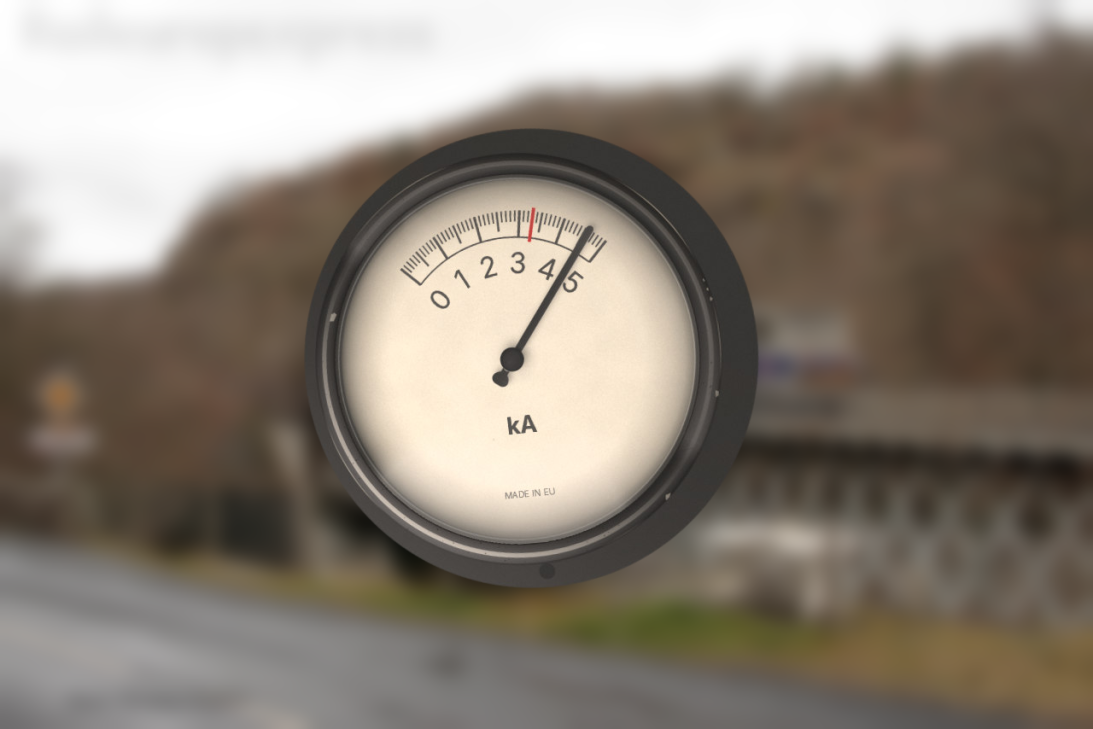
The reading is 4.6 kA
